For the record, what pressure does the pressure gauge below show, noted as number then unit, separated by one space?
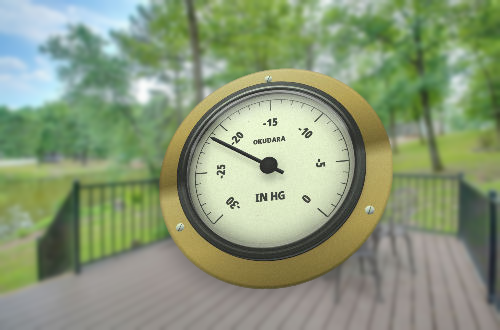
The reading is -21.5 inHg
